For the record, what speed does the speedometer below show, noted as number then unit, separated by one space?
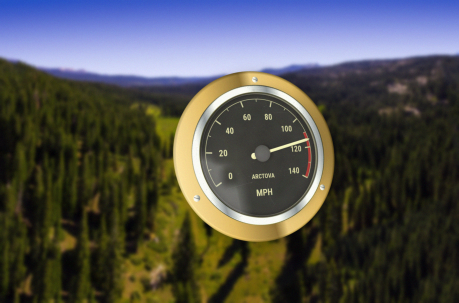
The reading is 115 mph
